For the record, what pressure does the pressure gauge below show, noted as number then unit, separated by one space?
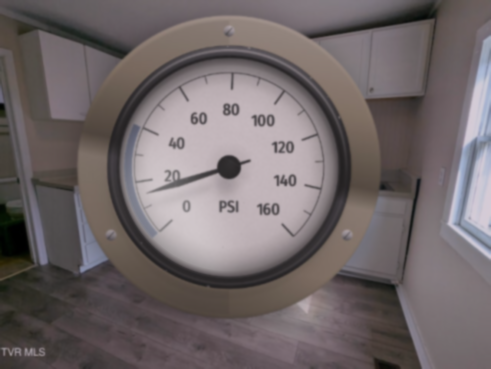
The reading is 15 psi
